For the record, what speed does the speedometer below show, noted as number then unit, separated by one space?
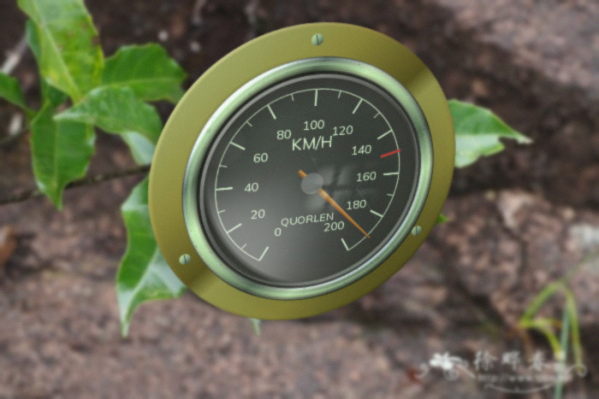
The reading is 190 km/h
